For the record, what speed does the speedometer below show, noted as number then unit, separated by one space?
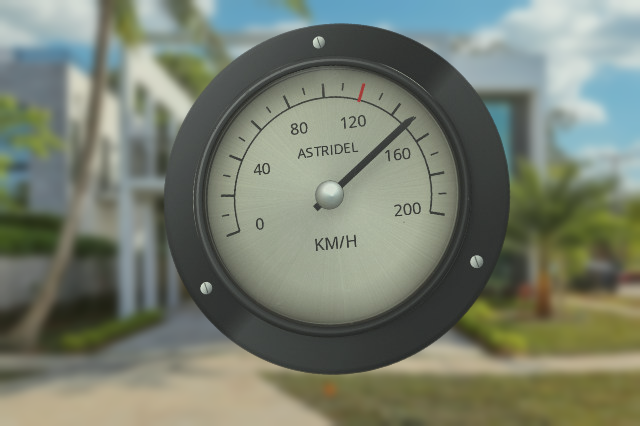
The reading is 150 km/h
